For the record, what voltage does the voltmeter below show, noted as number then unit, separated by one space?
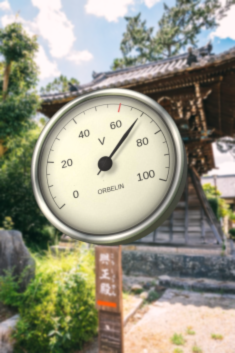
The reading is 70 V
